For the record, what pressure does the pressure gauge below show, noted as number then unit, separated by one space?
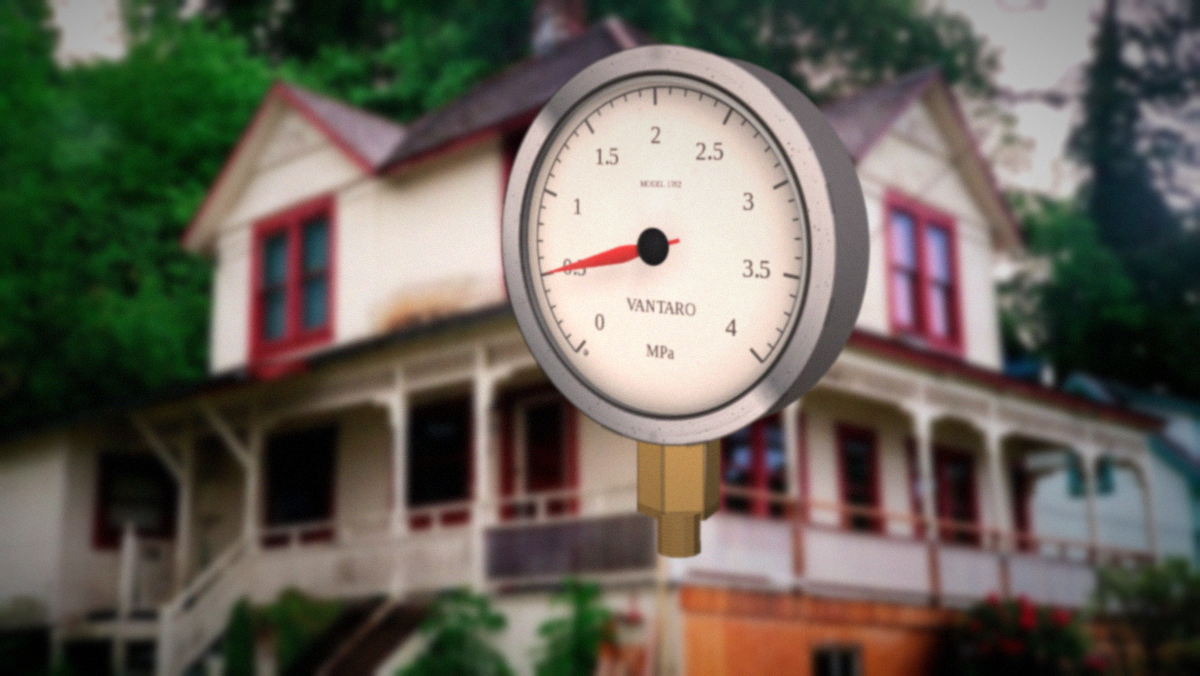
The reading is 0.5 MPa
